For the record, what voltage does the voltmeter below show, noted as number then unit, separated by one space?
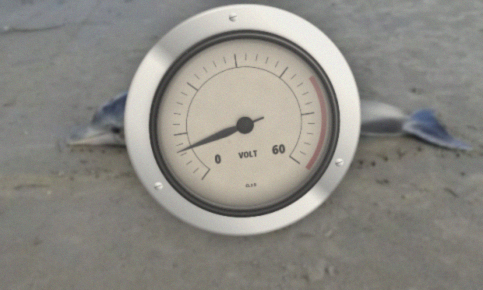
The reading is 7 V
